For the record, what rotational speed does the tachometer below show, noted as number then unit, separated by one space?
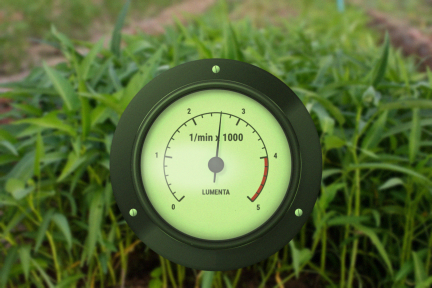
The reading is 2600 rpm
